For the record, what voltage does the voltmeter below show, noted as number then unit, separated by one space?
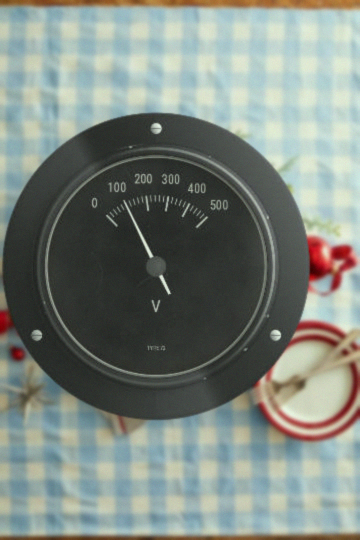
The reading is 100 V
